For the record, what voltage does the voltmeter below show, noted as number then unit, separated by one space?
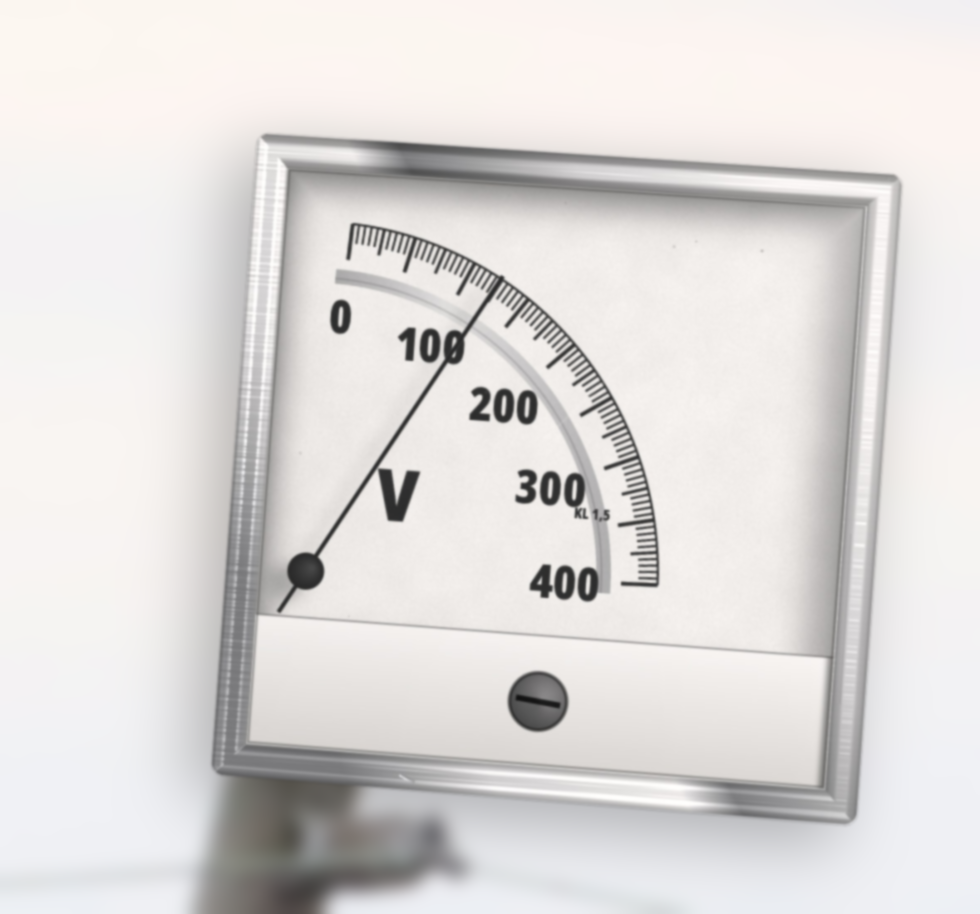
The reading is 125 V
